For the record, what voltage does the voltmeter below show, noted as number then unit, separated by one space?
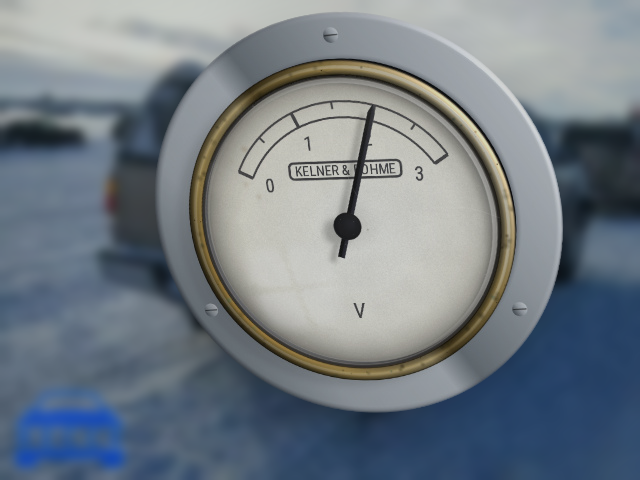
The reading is 2 V
